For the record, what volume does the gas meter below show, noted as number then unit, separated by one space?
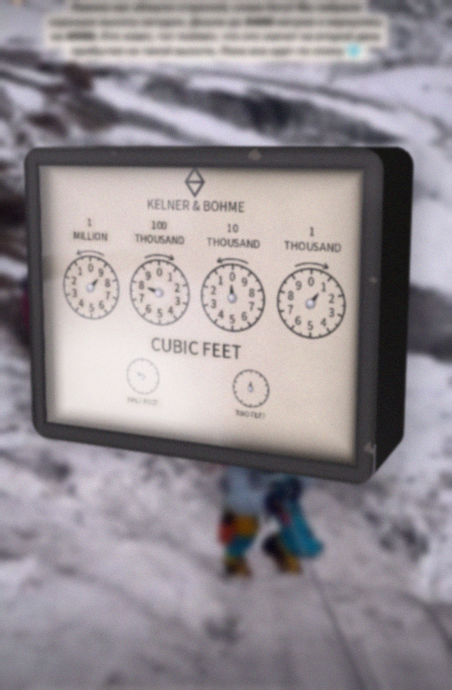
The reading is 880100 ft³
